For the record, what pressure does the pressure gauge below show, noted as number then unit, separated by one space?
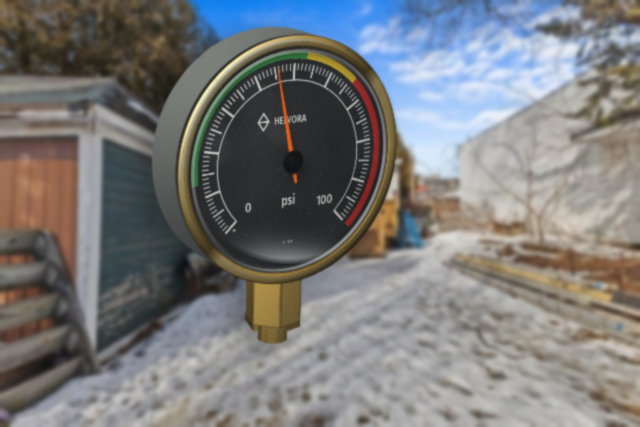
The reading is 45 psi
